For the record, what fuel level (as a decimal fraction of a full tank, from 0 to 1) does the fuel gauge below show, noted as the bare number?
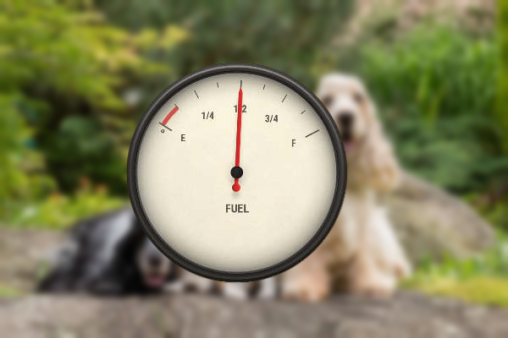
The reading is 0.5
